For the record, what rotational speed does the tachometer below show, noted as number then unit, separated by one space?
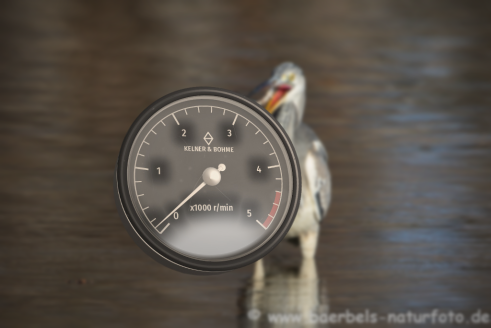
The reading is 100 rpm
